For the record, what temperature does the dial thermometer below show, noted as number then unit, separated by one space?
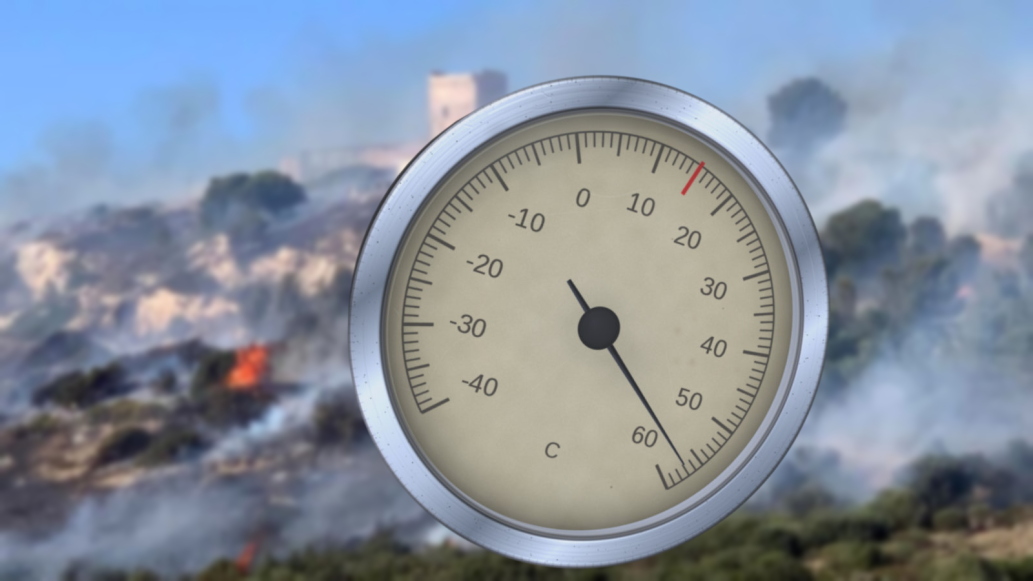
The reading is 57 °C
